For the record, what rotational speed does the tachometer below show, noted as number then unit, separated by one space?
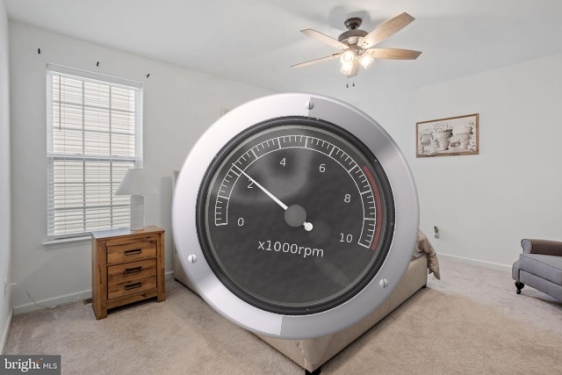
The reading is 2200 rpm
